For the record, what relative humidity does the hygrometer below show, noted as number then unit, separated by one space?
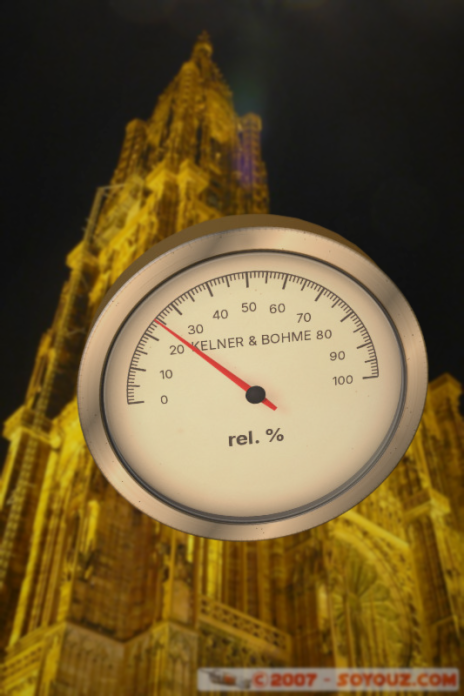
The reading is 25 %
